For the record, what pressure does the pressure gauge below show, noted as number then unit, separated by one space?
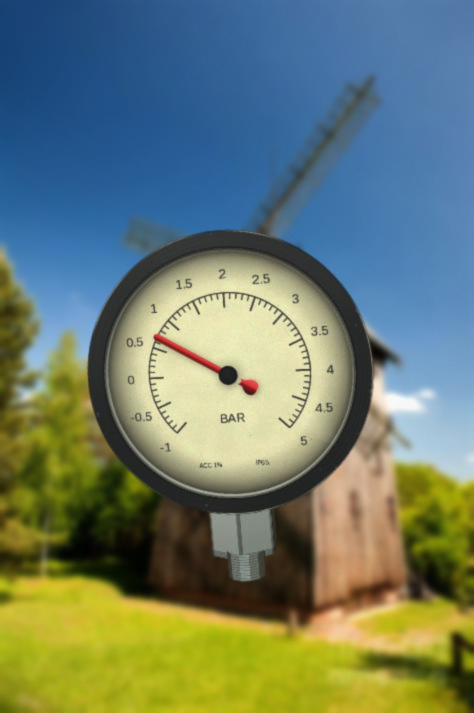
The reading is 0.7 bar
